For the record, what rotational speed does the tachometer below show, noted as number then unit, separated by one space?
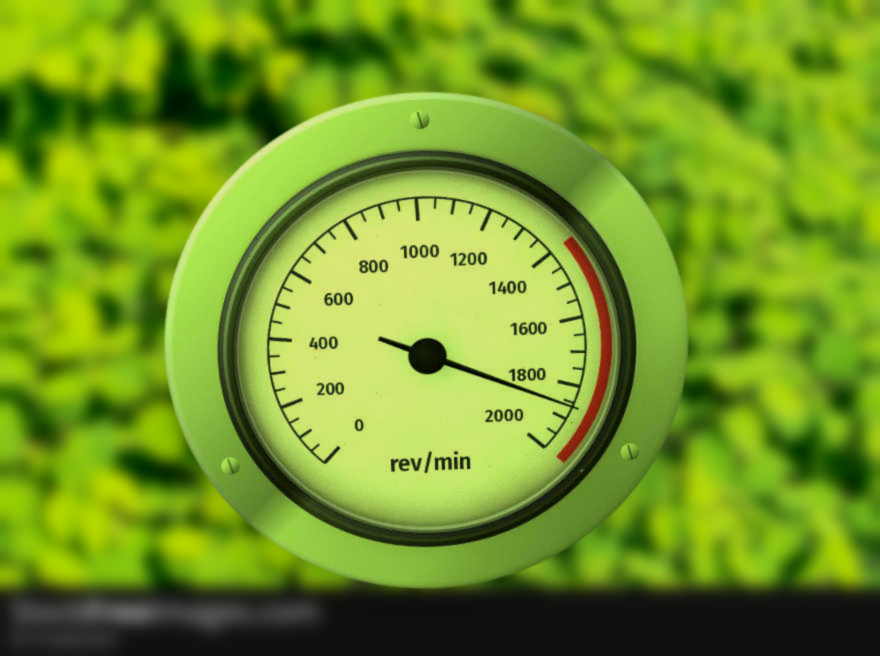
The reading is 1850 rpm
